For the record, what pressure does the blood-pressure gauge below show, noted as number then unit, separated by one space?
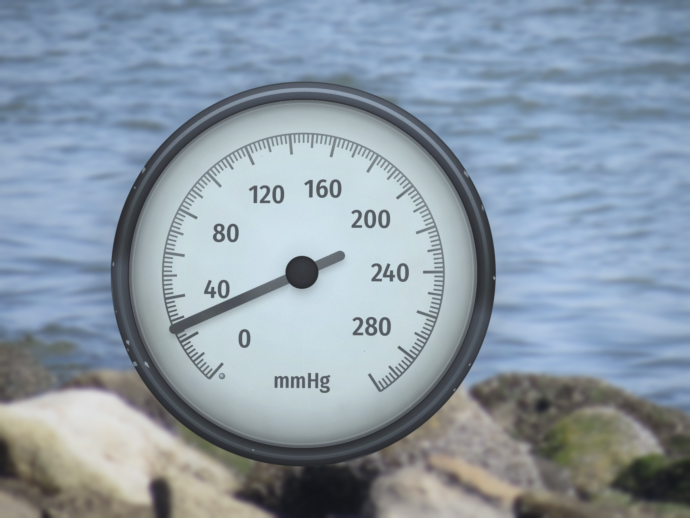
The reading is 26 mmHg
